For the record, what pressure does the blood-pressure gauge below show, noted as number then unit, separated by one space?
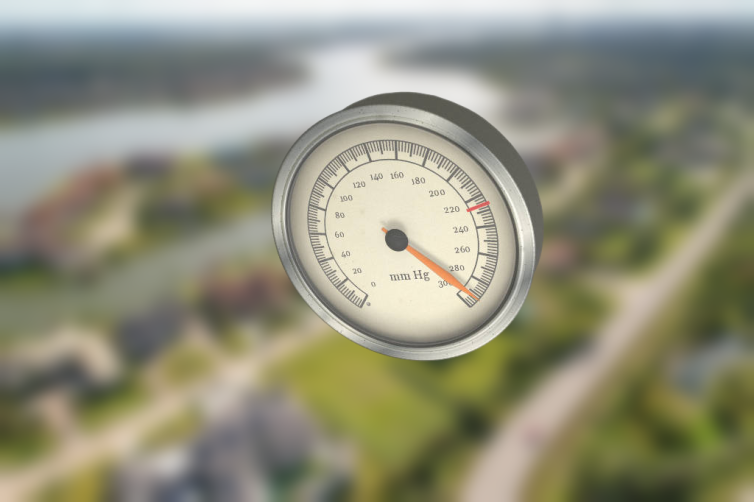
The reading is 290 mmHg
